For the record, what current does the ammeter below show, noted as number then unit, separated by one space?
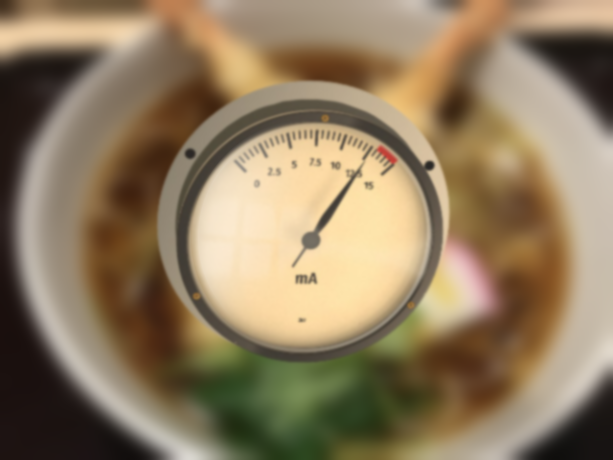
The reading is 12.5 mA
